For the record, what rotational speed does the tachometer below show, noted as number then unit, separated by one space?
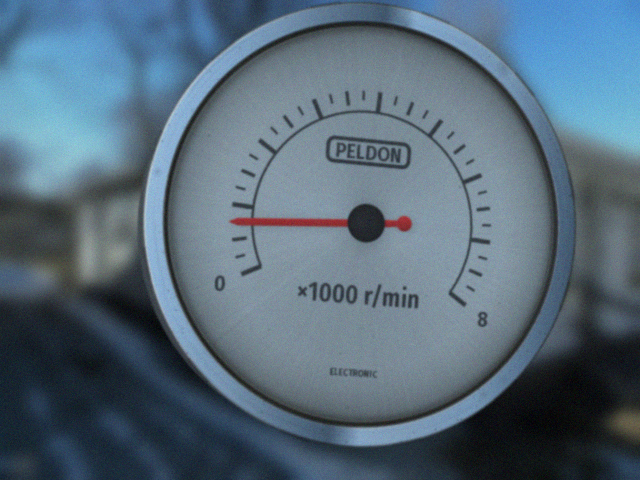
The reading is 750 rpm
